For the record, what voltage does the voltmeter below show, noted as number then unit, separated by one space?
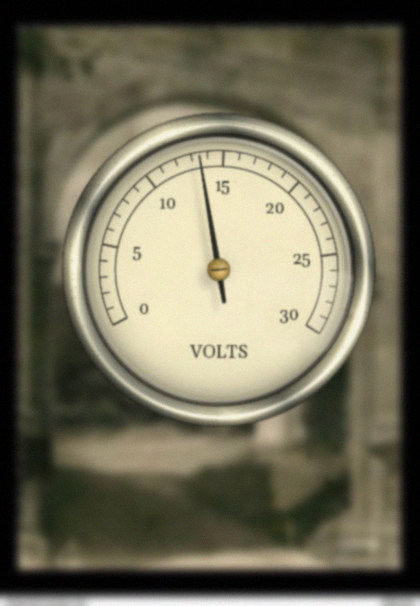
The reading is 13.5 V
